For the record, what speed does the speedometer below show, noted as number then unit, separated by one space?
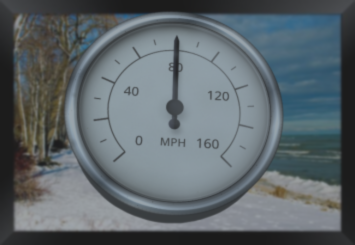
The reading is 80 mph
